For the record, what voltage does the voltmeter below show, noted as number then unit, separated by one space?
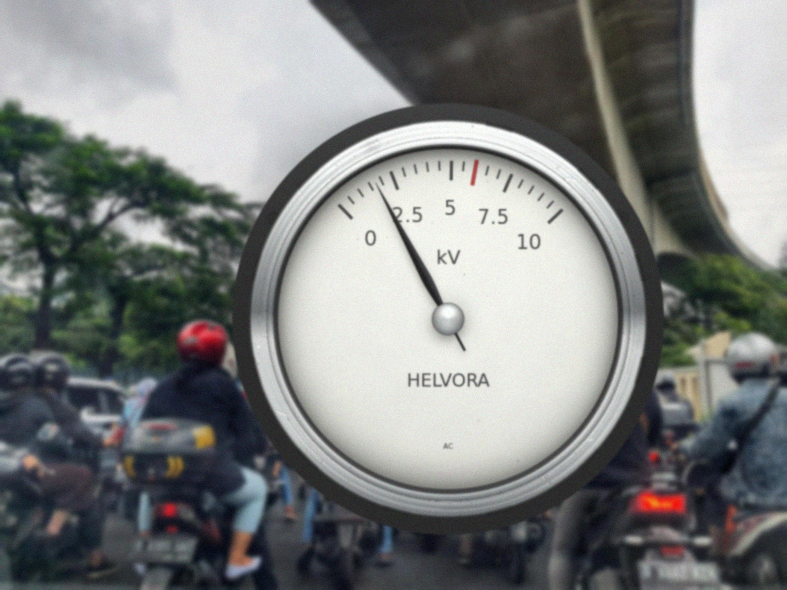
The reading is 1.75 kV
